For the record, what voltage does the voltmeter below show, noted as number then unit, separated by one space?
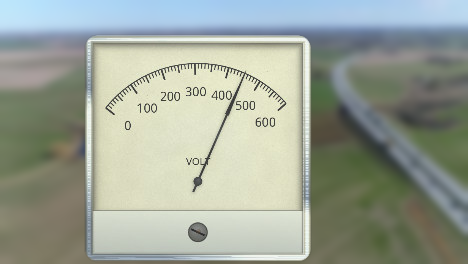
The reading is 450 V
